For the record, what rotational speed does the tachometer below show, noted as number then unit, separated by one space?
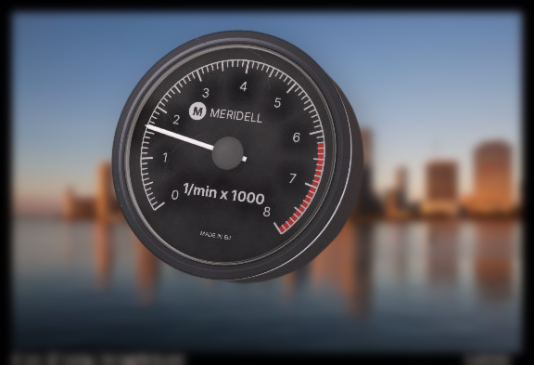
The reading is 1600 rpm
